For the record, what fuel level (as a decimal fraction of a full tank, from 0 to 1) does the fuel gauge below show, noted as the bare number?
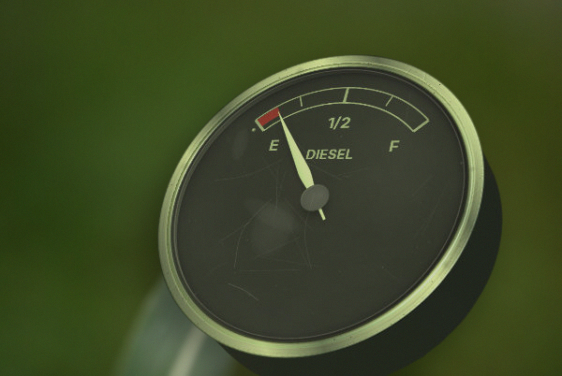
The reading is 0.125
